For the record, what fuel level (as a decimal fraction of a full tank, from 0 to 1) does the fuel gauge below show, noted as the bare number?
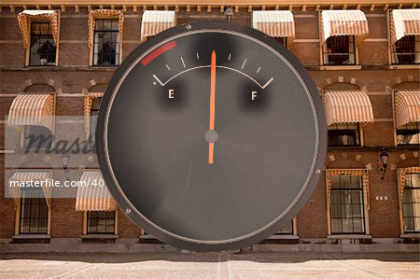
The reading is 0.5
